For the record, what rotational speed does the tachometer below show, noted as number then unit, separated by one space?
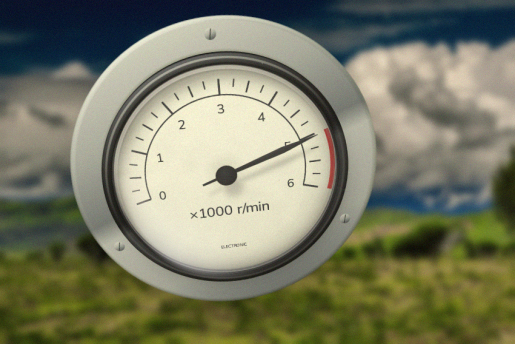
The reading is 5000 rpm
